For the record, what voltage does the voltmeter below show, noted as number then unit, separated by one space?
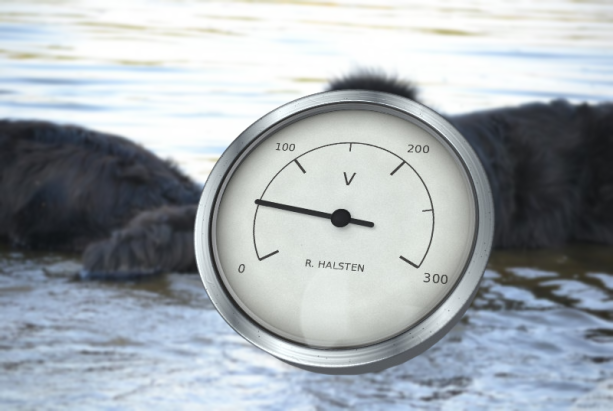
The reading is 50 V
